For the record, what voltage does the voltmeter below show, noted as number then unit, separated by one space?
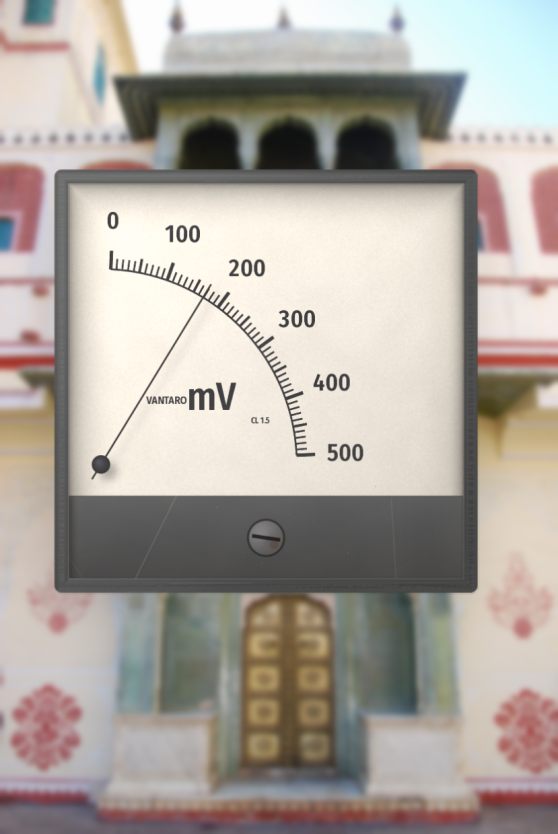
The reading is 170 mV
